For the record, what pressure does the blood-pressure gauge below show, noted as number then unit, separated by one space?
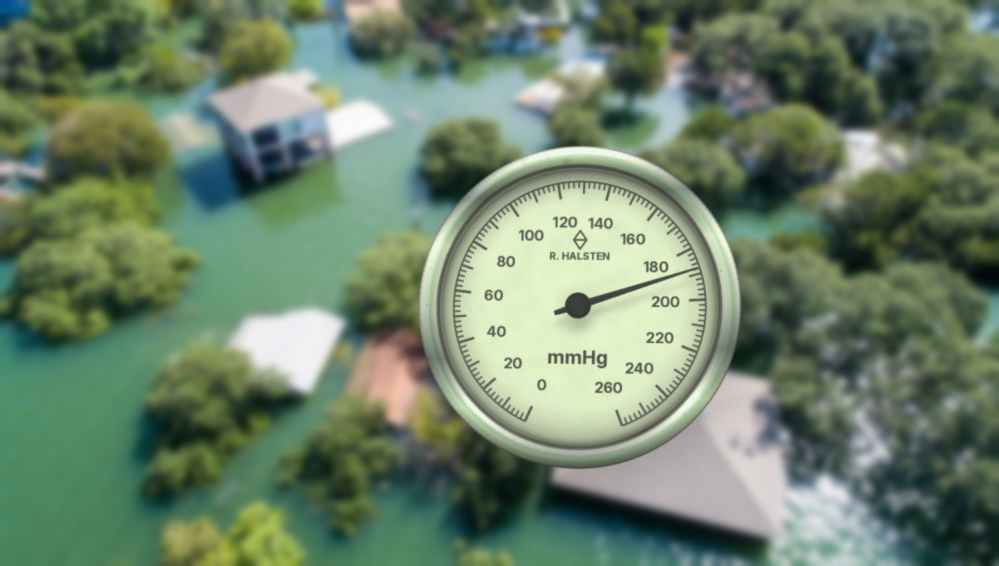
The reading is 188 mmHg
